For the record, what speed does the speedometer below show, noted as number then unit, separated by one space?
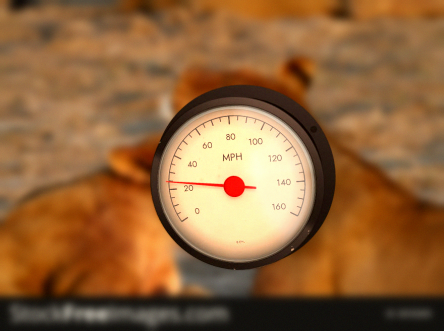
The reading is 25 mph
